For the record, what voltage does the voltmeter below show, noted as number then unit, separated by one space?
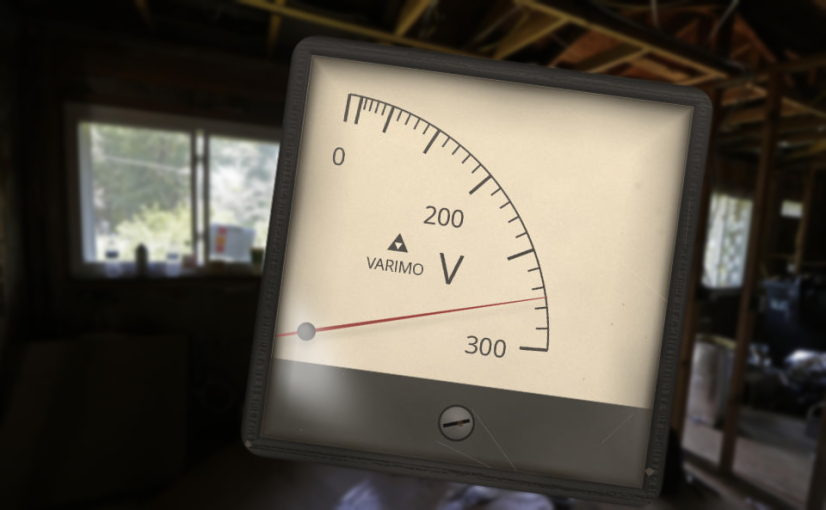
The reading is 275 V
